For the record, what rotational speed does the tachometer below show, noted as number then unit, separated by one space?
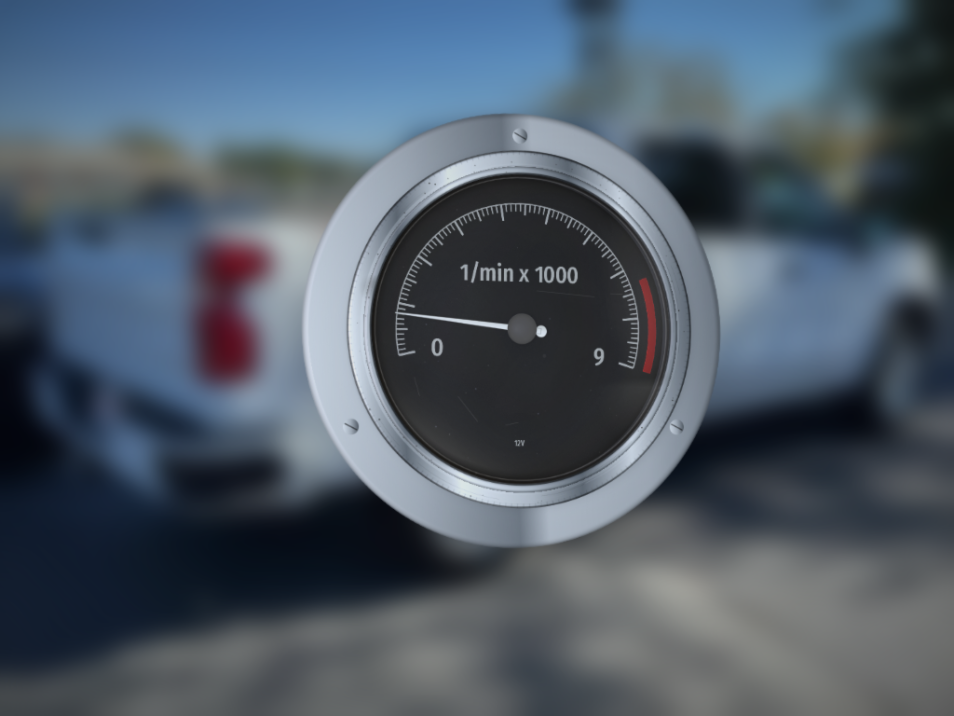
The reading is 800 rpm
